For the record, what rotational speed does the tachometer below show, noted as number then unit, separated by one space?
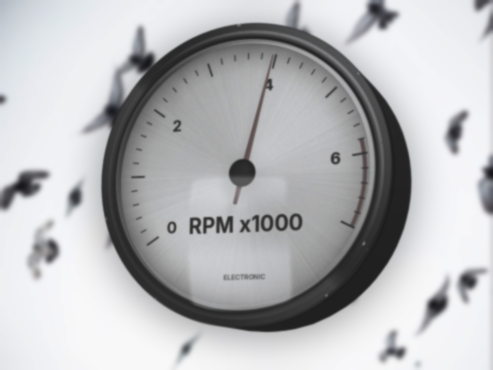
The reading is 4000 rpm
